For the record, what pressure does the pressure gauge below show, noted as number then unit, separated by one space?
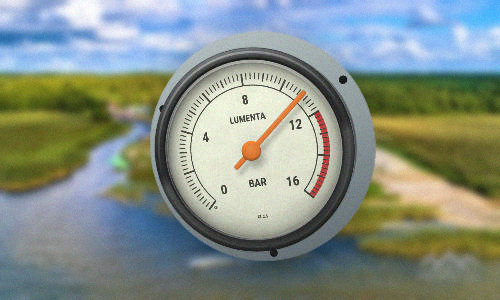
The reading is 11 bar
